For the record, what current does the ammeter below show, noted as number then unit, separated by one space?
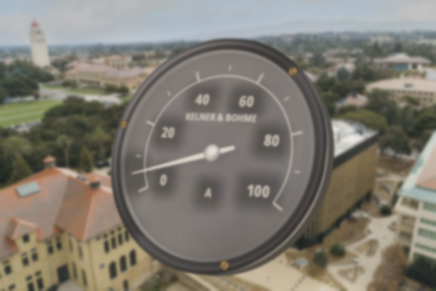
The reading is 5 A
